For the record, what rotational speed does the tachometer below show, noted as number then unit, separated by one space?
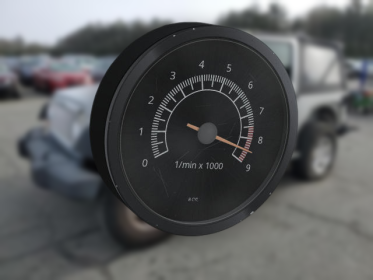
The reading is 8500 rpm
